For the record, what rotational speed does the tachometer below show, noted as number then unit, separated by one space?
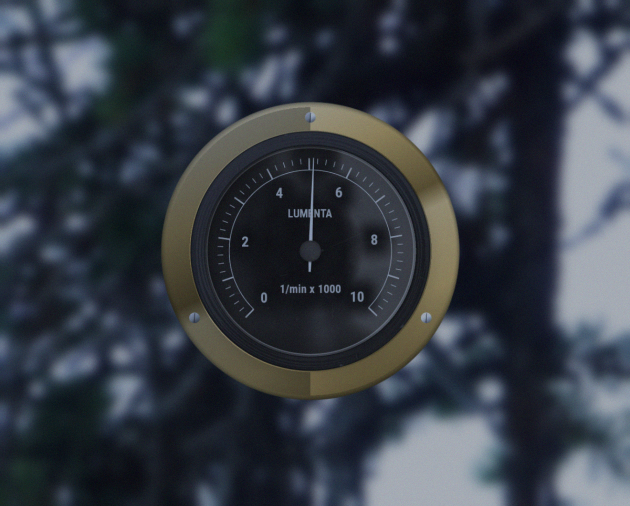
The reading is 5100 rpm
